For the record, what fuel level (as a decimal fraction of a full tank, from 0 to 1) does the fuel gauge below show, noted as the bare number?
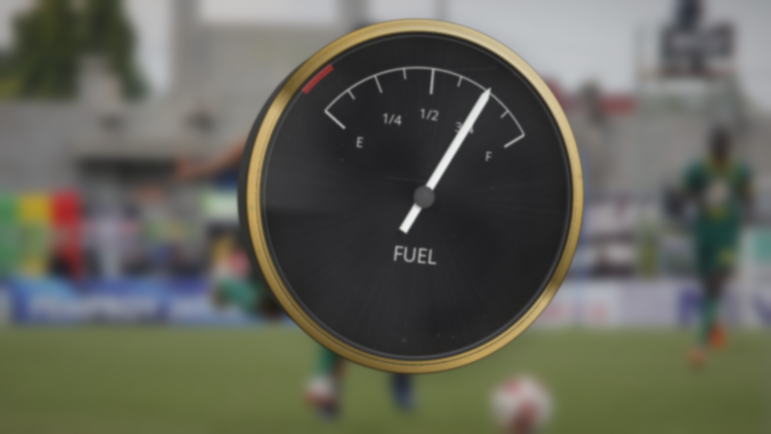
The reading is 0.75
